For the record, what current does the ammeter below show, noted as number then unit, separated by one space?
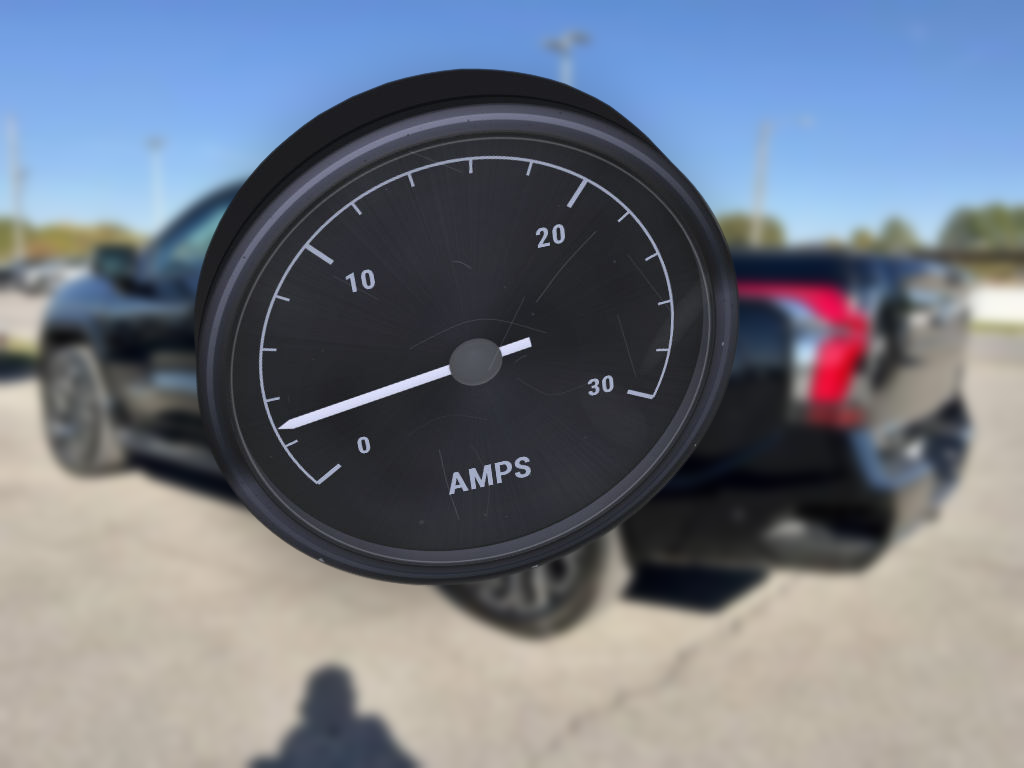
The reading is 3 A
